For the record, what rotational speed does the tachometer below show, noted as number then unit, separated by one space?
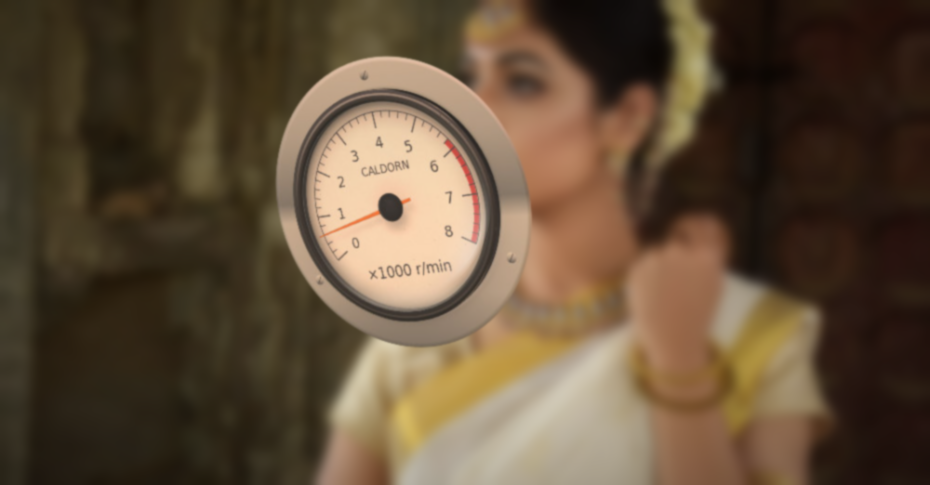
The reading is 600 rpm
